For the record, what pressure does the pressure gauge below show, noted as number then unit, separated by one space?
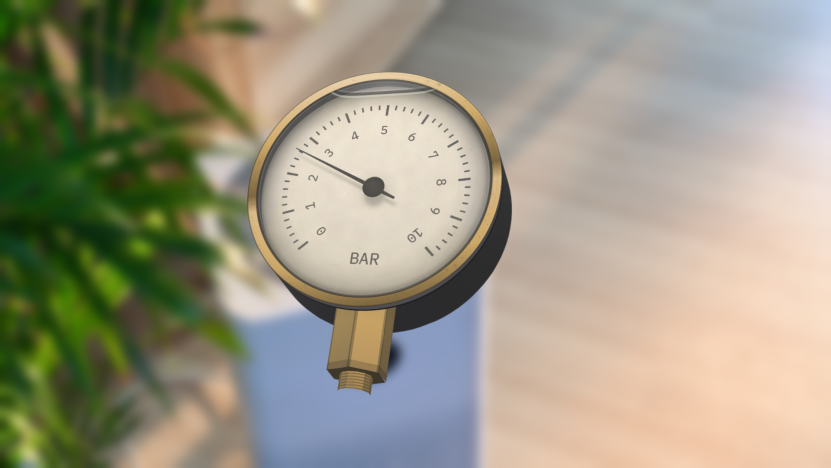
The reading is 2.6 bar
